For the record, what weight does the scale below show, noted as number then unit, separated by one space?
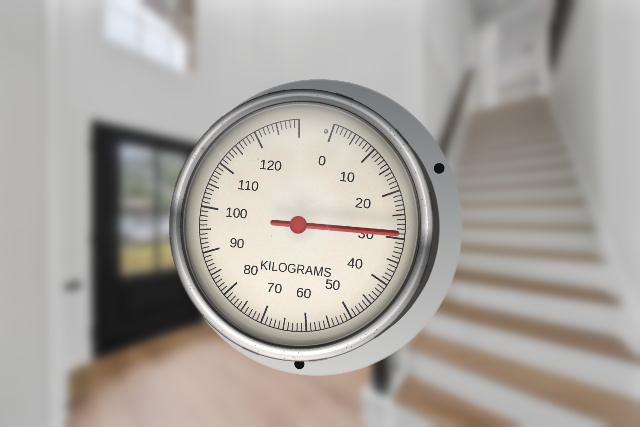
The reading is 29 kg
